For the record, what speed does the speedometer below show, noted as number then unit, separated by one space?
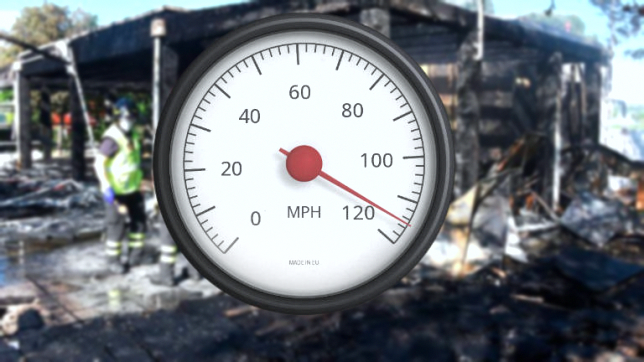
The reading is 115 mph
